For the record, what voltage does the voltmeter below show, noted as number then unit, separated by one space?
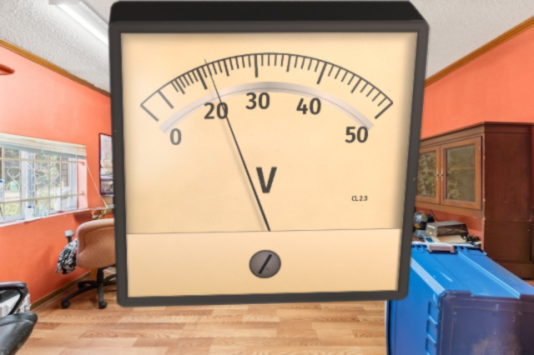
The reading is 22 V
